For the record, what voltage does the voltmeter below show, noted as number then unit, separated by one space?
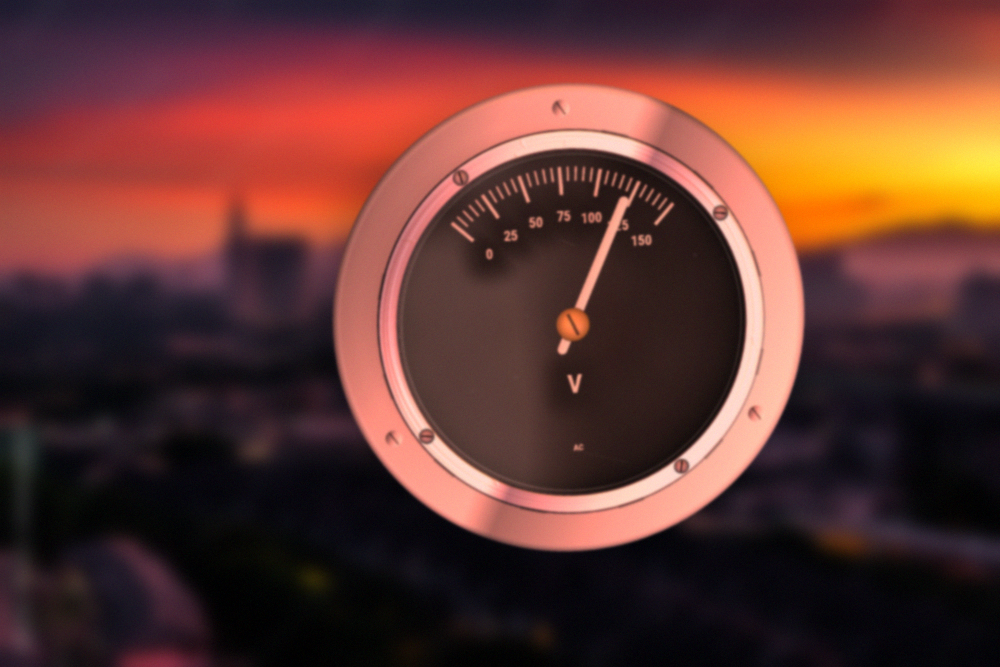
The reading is 120 V
